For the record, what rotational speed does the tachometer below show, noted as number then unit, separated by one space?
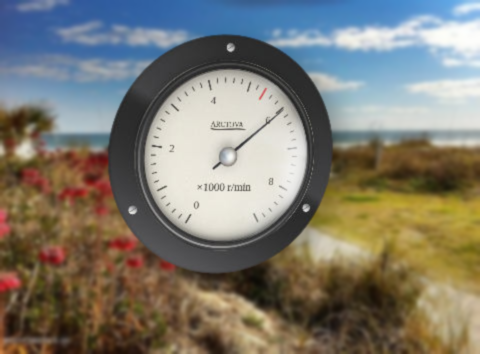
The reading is 6000 rpm
